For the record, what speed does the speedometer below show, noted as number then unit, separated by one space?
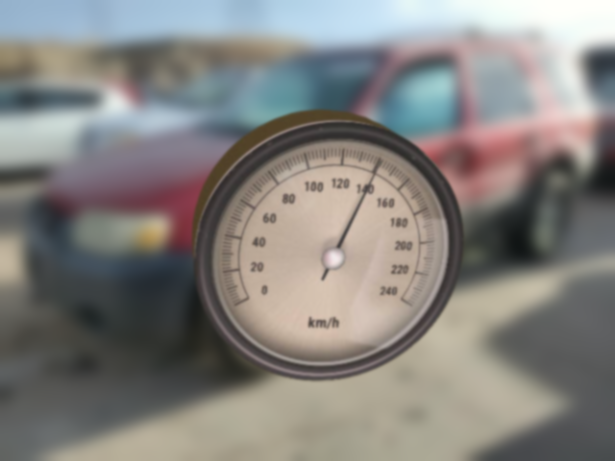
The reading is 140 km/h
